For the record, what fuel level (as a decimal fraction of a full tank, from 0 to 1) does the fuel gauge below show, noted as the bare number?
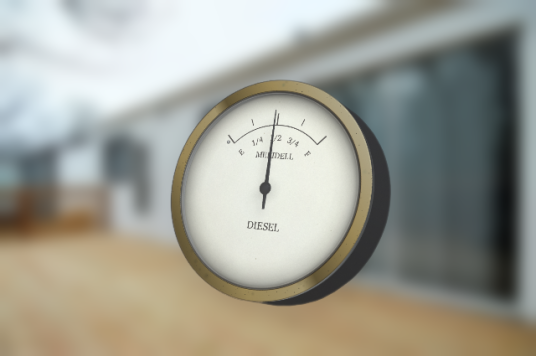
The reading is 0.5
